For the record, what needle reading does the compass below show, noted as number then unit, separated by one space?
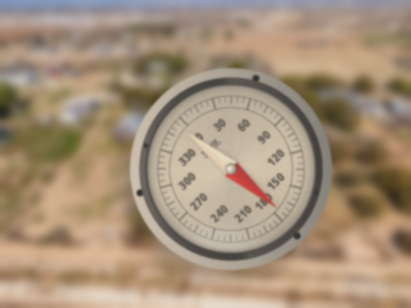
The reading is 175 °
